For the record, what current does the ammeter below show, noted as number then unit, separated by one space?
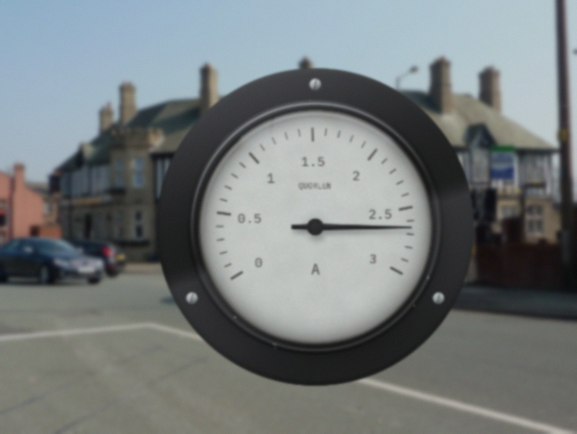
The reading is 2.65 A
